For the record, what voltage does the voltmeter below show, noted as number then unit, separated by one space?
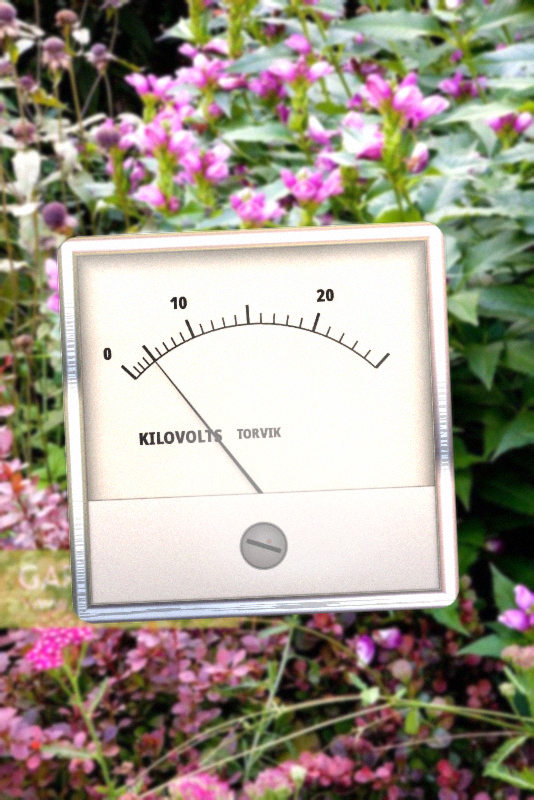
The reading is 5 kV
